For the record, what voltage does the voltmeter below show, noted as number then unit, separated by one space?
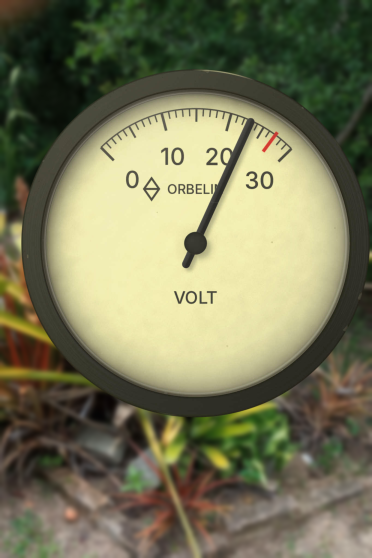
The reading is 23 V
